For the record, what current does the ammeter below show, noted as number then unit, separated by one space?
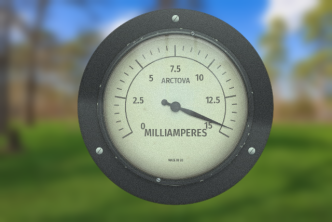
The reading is 14.5 mA
